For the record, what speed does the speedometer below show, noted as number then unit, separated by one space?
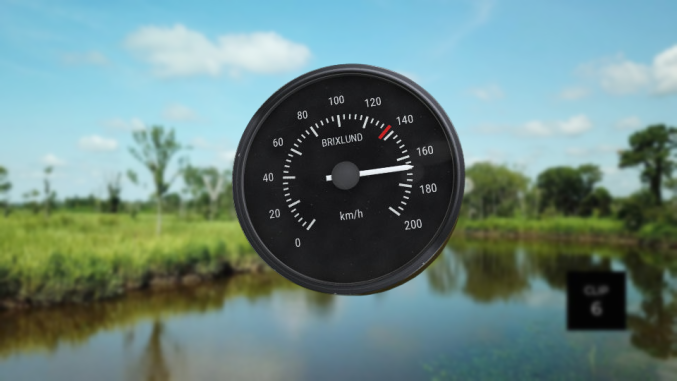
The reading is 168 km/h
